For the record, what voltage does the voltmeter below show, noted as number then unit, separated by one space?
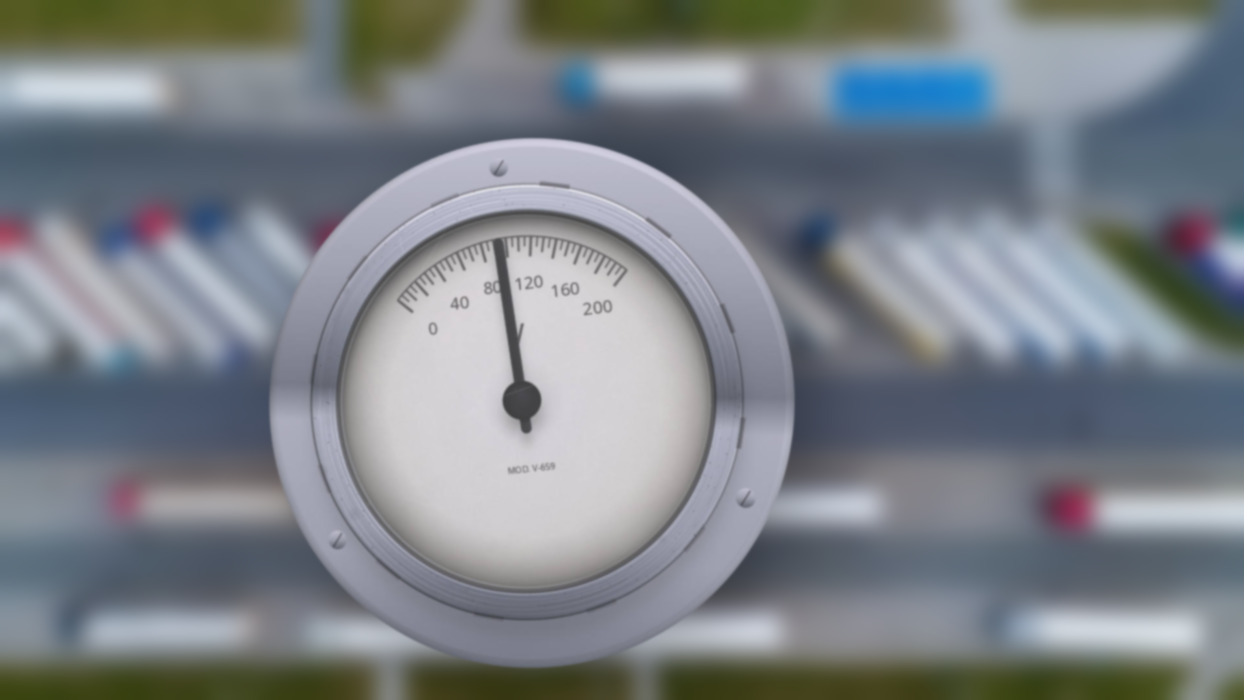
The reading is 95 V
